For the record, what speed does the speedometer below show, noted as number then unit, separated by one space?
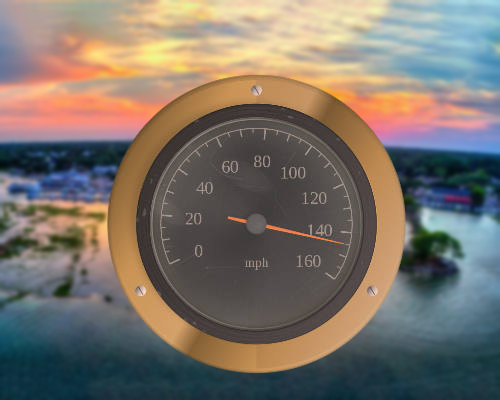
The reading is 145 mph
